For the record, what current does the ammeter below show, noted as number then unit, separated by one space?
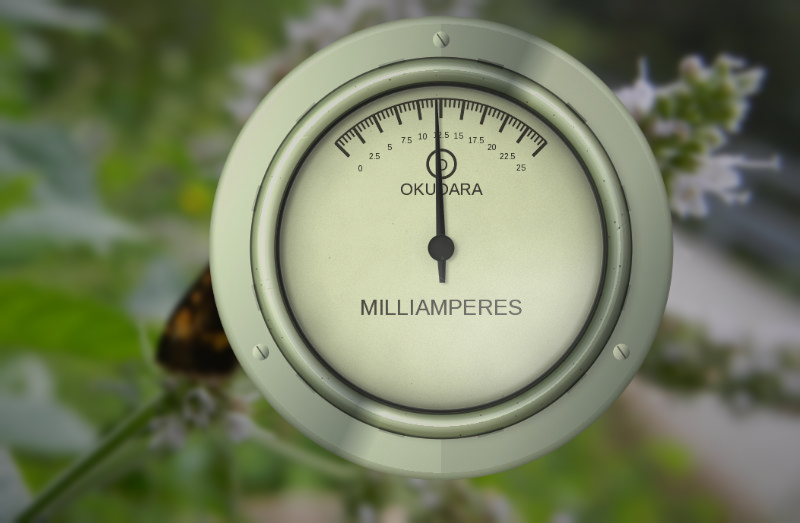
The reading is 12 mA
